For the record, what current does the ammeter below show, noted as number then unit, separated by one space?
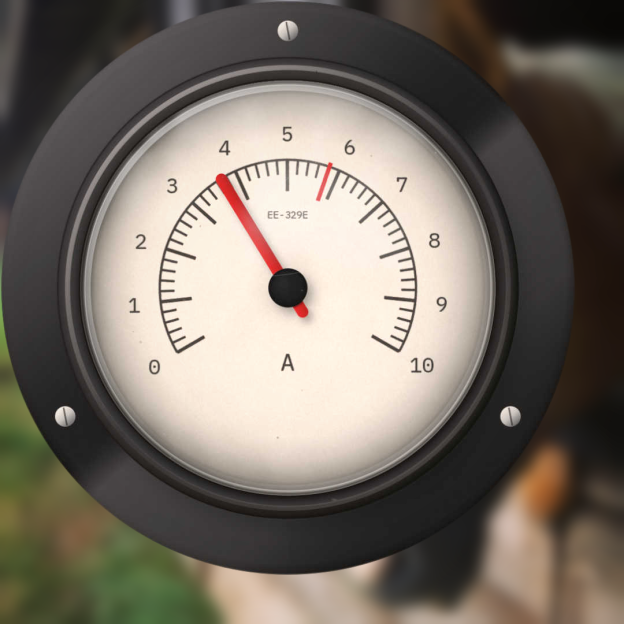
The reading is 3.7 A
